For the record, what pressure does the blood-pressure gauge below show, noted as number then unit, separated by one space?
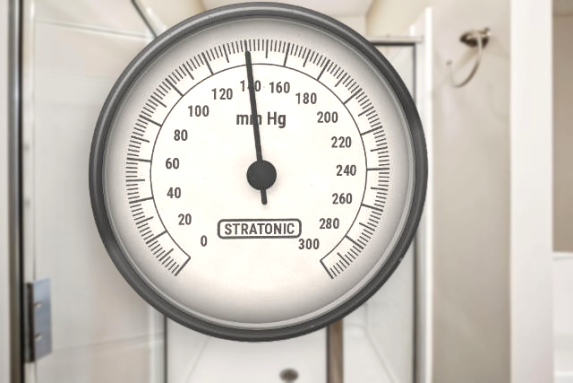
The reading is 140 mmHg
